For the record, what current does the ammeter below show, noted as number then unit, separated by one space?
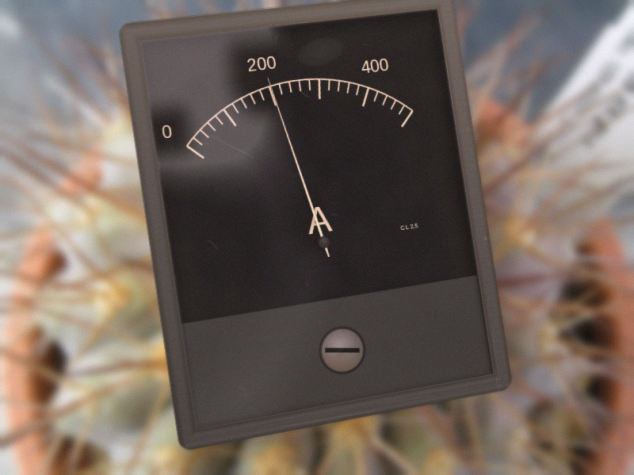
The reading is 200 A
